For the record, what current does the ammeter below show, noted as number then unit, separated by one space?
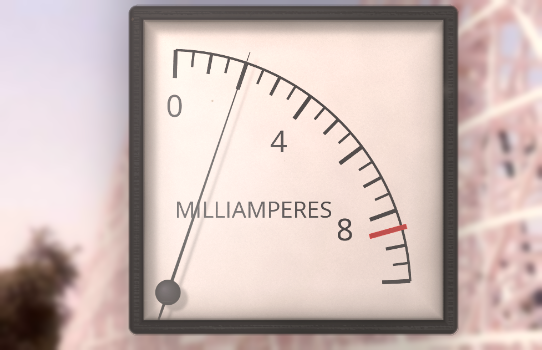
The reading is 2 mA
